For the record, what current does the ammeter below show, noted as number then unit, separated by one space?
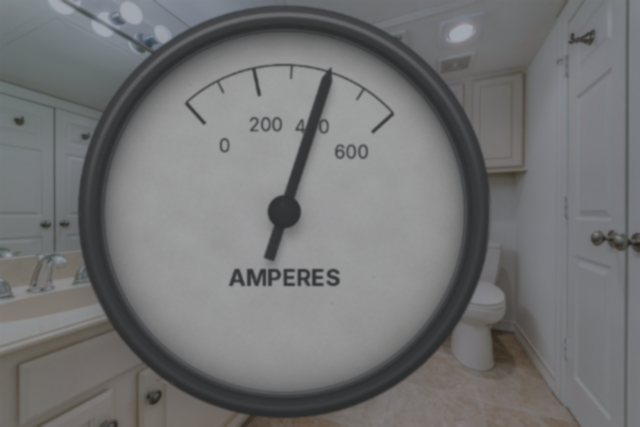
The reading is 400 A
